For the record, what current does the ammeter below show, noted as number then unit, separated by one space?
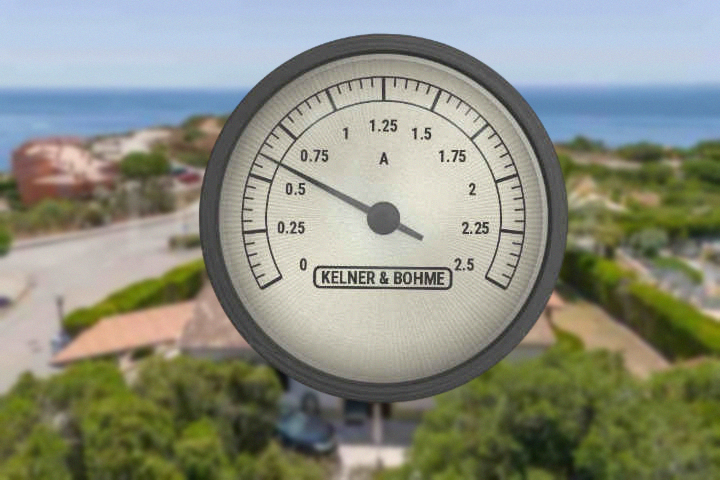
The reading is 0.6 A
